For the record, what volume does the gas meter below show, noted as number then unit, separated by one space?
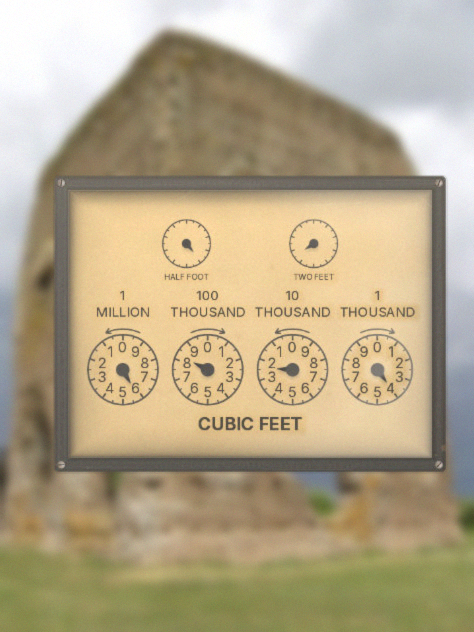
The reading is 582400 ft³
